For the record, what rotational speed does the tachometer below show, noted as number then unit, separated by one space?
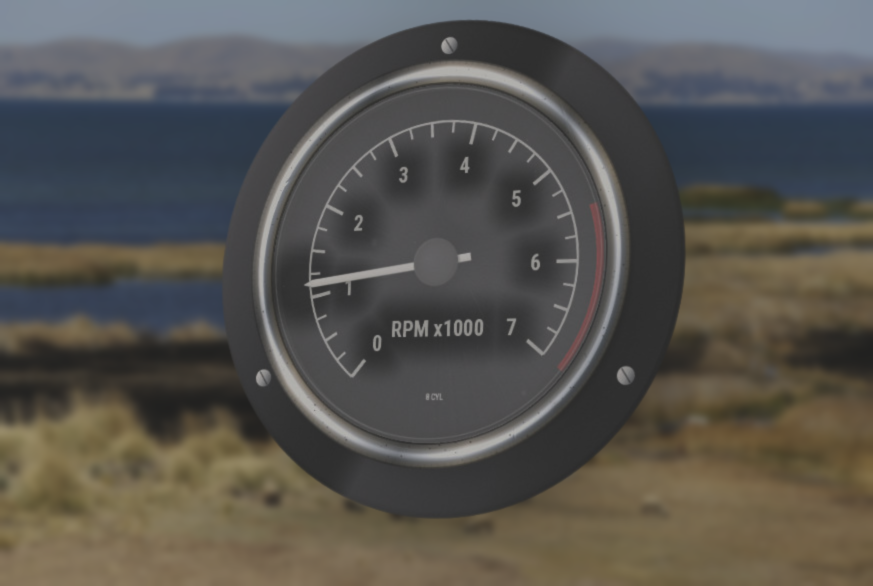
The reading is 1125 rpm
